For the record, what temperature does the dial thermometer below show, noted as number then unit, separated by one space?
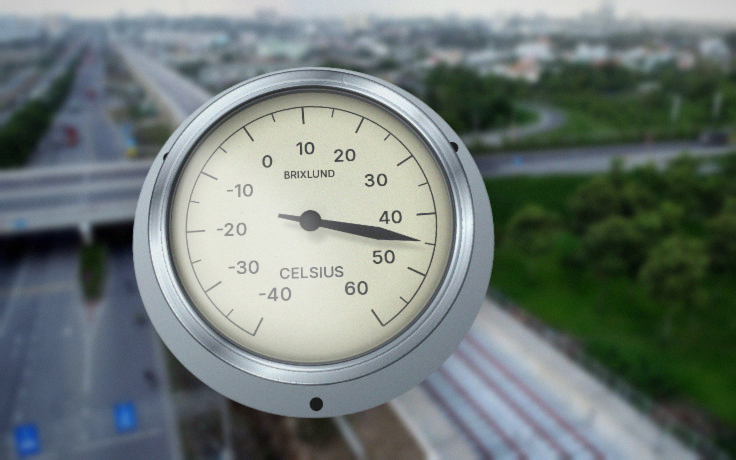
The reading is 45 °C
